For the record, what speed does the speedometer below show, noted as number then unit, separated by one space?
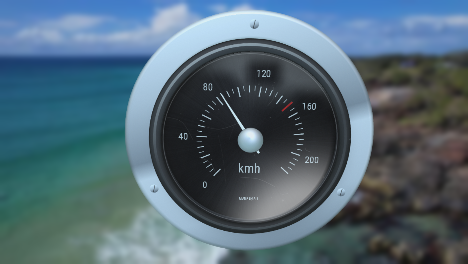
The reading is 85 km/h
